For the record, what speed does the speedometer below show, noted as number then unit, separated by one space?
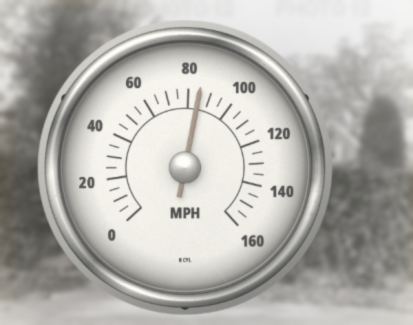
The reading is 85 mph
